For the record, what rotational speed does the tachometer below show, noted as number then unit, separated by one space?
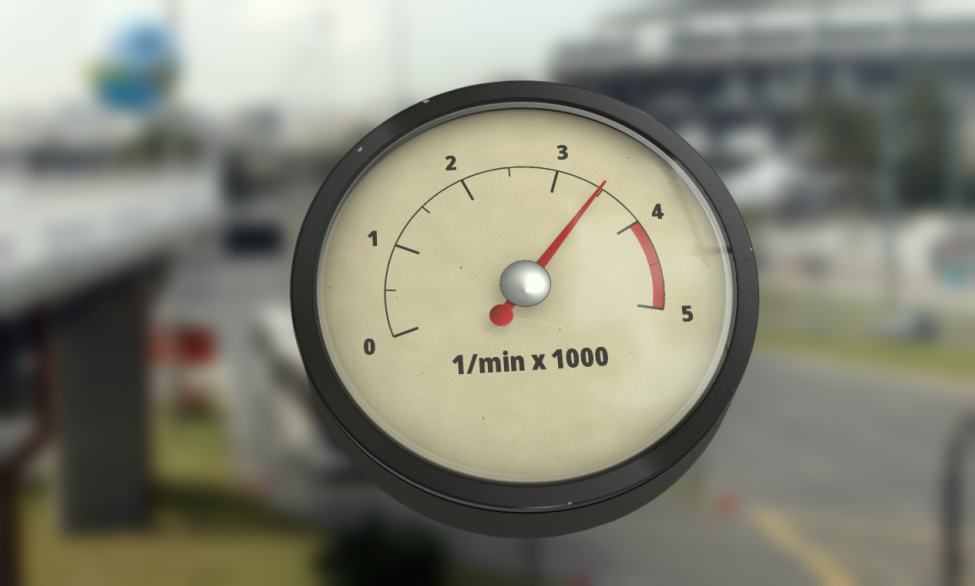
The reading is 3500 rpm
